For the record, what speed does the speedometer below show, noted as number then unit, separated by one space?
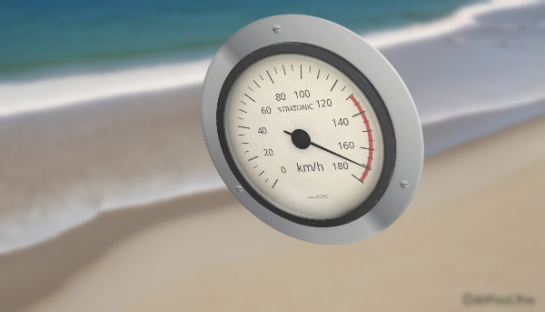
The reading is 170 km/h
